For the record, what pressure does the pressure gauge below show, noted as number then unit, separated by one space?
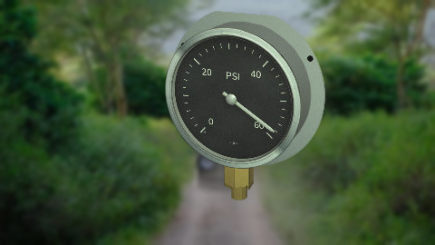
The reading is 58 psi
